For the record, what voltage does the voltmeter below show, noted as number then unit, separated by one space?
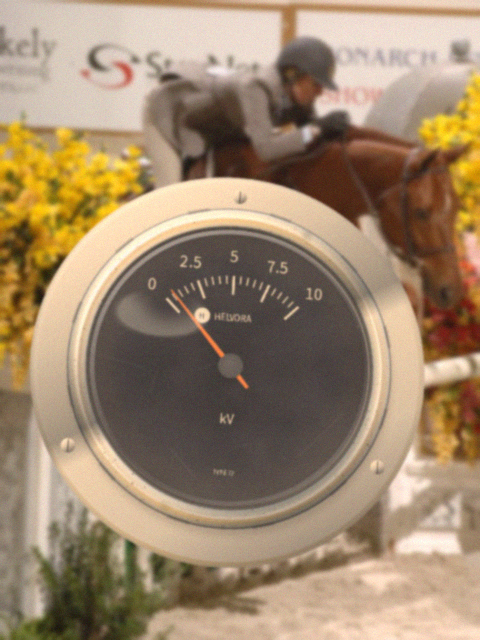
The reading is 0.5 kV
